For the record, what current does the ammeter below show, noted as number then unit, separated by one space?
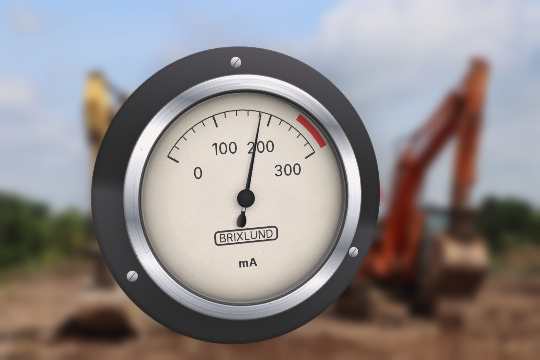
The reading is 180 mA
